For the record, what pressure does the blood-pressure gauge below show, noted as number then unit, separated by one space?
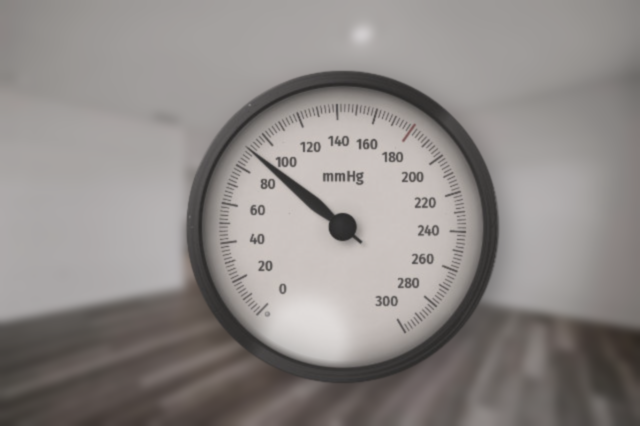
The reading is 90 mmHg
